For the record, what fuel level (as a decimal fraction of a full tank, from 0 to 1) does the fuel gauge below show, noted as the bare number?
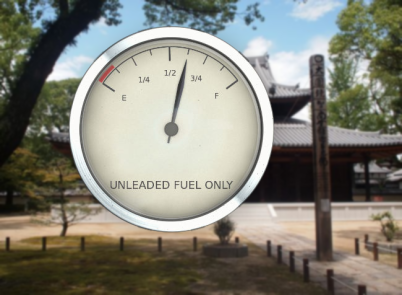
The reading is 0.625
